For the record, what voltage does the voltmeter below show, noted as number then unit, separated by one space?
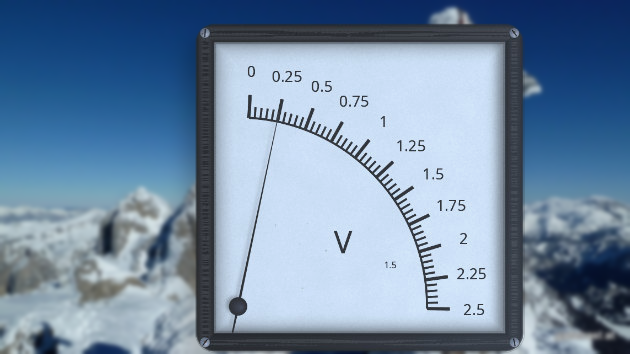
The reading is 0.25 V
